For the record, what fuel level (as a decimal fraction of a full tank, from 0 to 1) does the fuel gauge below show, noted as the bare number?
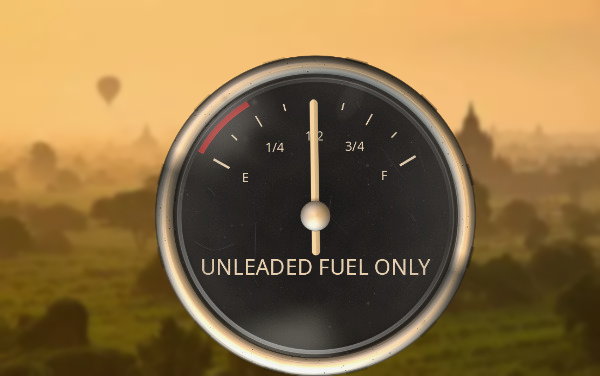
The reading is 0.5
